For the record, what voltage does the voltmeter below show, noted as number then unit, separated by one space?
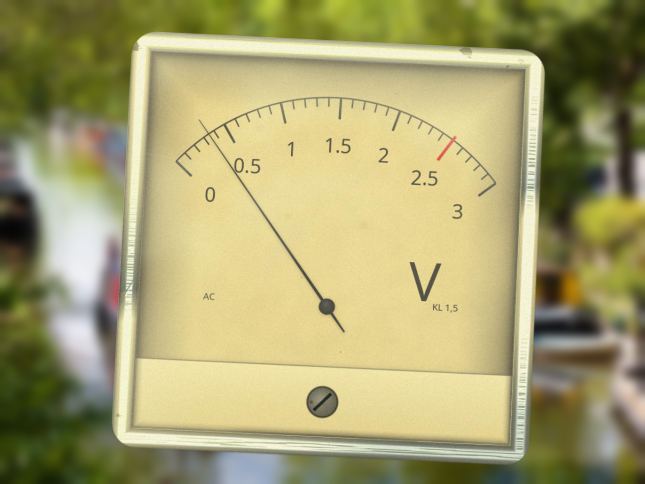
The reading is 0.35 V
